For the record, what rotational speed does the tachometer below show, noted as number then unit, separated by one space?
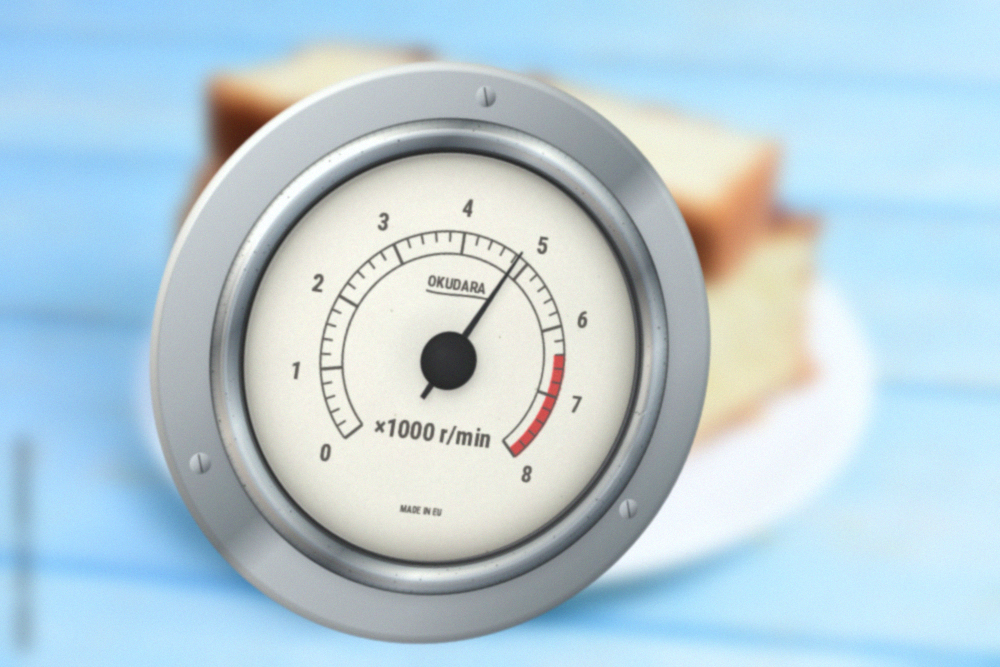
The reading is 4800 rpm
